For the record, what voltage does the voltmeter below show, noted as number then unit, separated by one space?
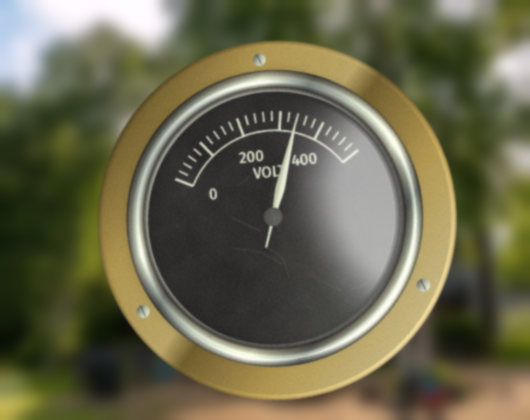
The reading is 340 V
